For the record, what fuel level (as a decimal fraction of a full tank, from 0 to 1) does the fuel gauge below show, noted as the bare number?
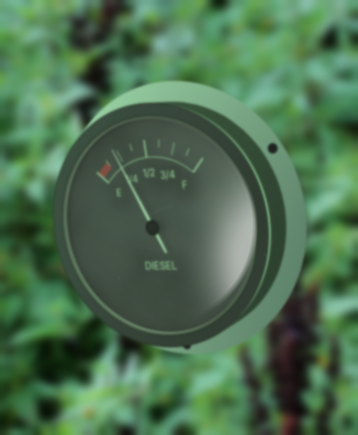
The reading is 0.25
